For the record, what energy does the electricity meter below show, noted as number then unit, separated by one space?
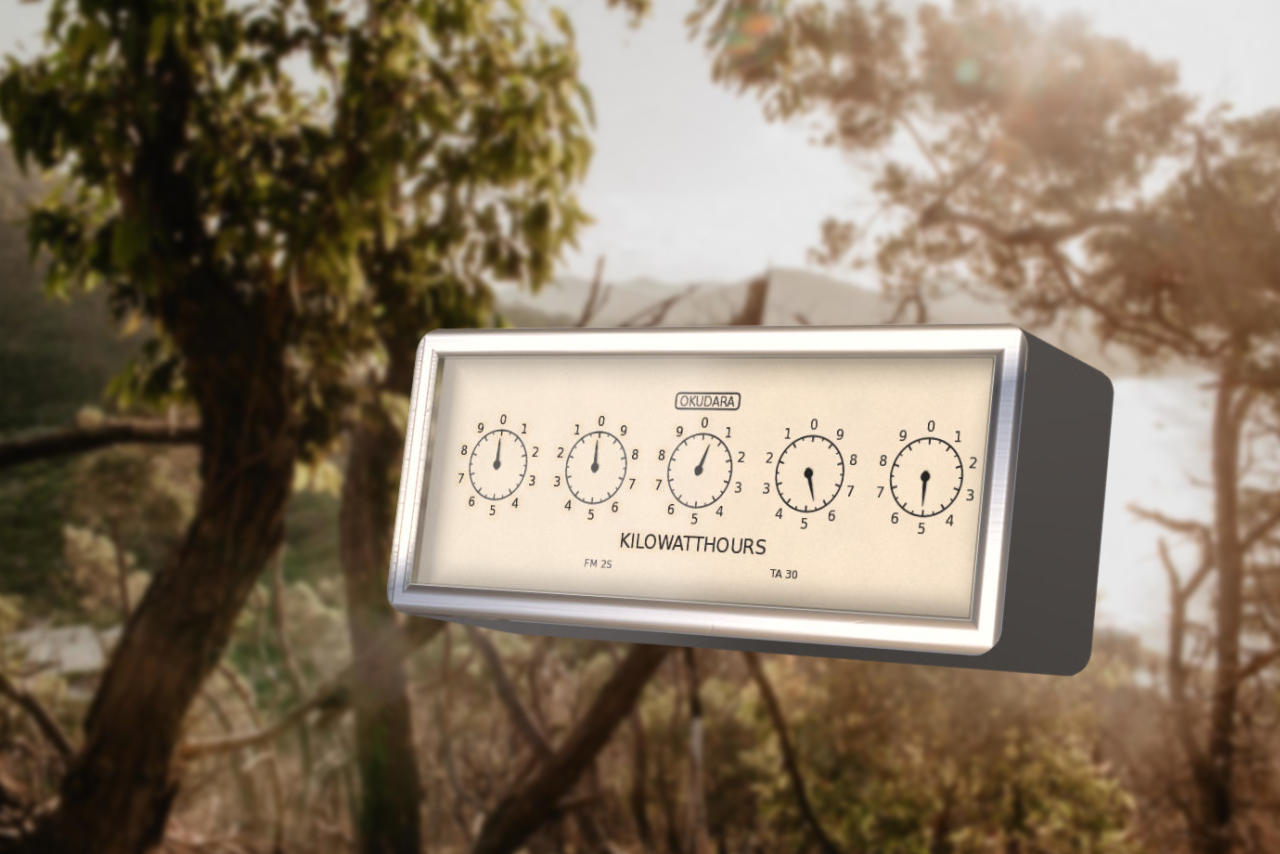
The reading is 55 kWh
